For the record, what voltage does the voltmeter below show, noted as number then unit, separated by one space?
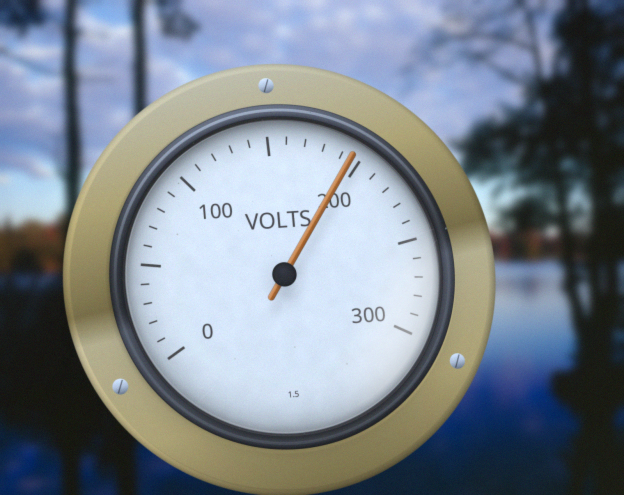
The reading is 195 V
